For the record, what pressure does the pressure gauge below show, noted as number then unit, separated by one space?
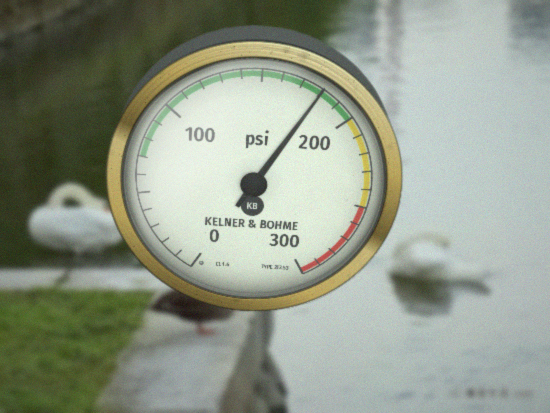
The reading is 180 psi
